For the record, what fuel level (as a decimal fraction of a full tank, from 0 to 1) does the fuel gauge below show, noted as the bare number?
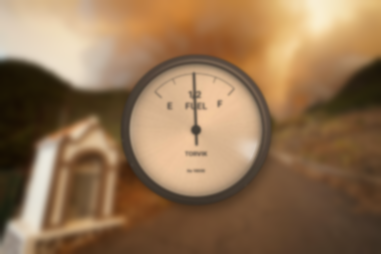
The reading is 0.5
